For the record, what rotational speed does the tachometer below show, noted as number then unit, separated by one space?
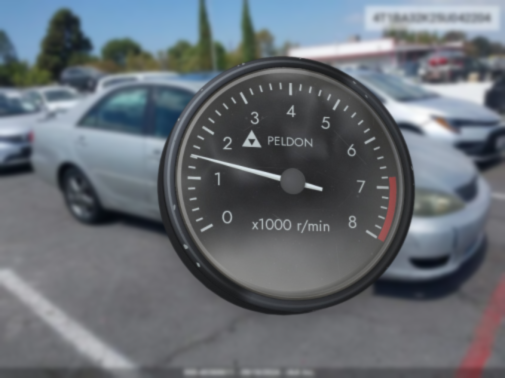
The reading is 1400 rpm
